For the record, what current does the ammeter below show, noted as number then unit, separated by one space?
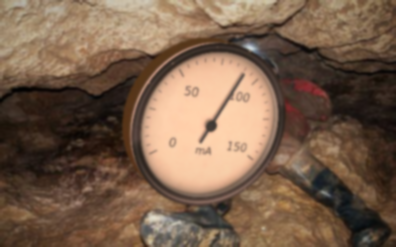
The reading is 90 mA
